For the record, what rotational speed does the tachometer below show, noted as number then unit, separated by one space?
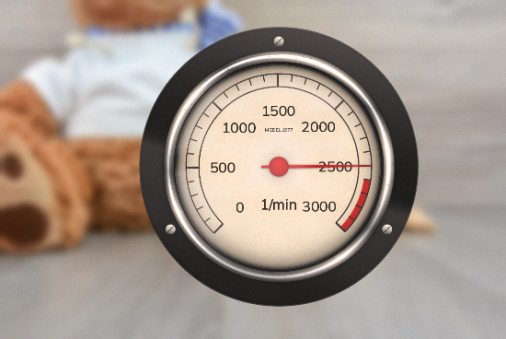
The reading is 2500 rpm
